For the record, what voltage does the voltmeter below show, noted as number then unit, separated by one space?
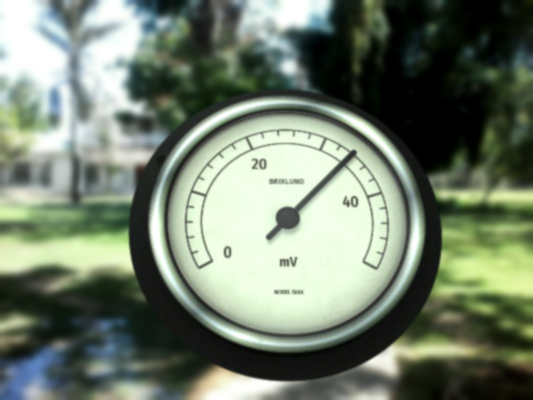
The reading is 34 mV
